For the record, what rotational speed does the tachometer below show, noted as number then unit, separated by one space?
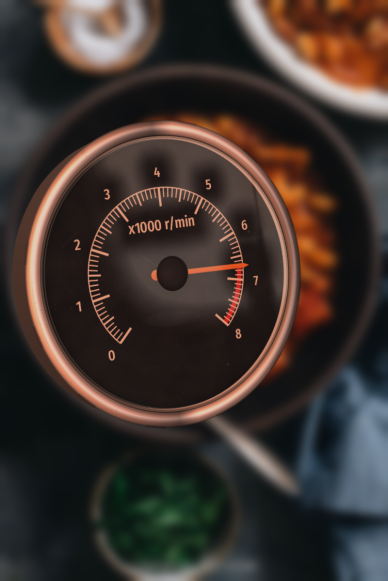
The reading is 6700 rpm
